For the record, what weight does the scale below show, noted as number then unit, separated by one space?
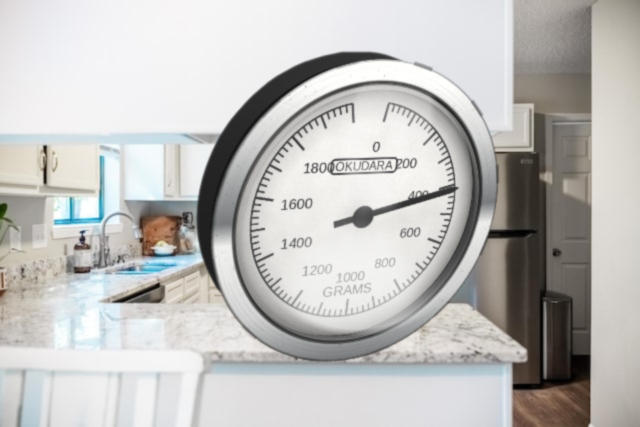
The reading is 400 g
